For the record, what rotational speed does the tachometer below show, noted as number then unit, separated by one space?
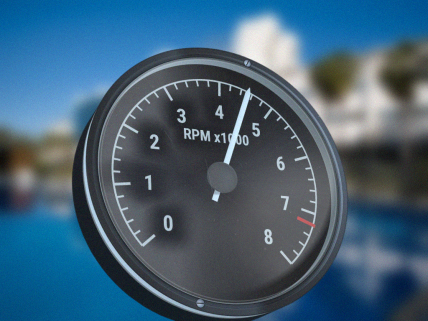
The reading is 4500 rpm
